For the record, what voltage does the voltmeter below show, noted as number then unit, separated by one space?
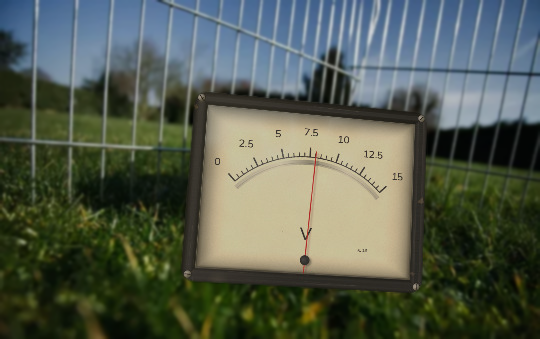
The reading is 8 V
